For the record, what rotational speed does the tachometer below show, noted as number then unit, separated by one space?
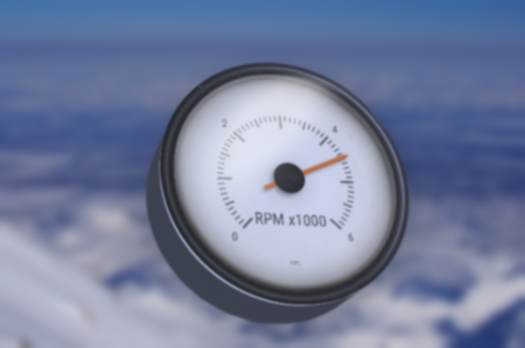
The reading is 4500 rpm
